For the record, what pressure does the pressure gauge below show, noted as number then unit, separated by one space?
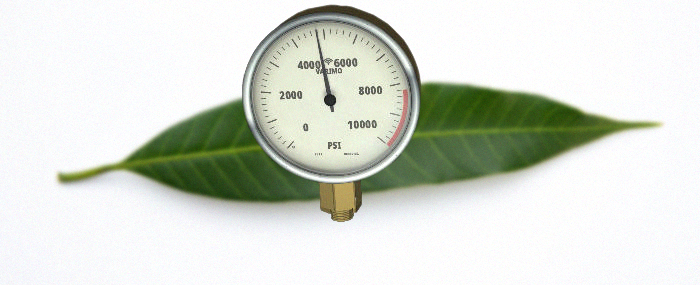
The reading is 4800 psi
